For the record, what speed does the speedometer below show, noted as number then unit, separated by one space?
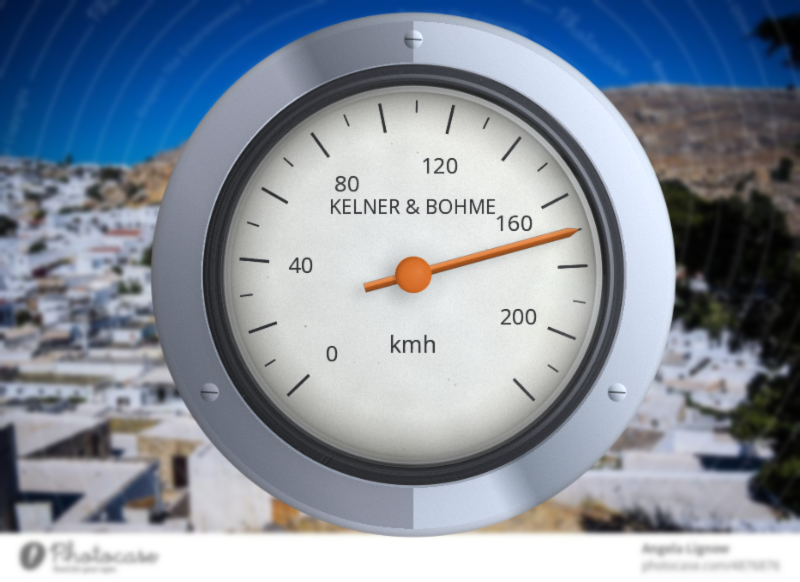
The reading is 170 km/h
